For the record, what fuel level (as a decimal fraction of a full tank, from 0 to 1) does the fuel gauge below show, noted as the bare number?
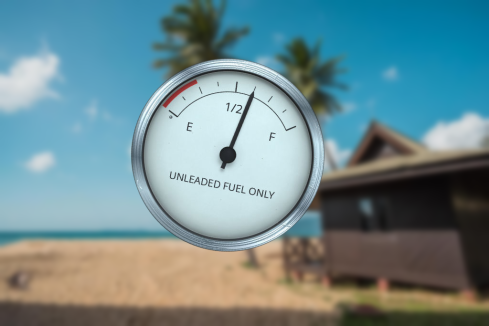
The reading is 0.625
